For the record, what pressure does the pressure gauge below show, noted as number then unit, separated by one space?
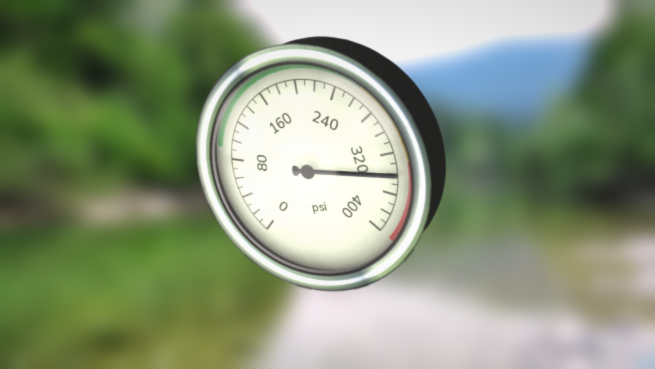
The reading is 340 psi
